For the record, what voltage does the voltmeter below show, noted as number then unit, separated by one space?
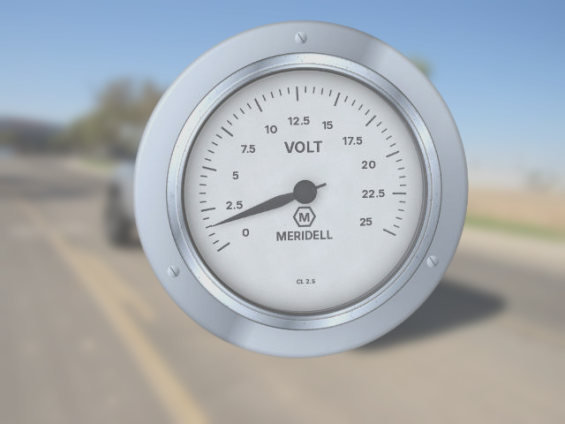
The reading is 1.5 V
